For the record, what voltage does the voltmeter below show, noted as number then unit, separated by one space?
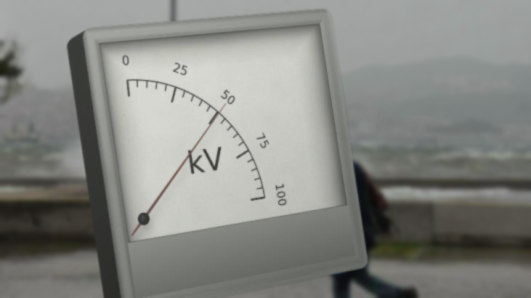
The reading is 50 kV
